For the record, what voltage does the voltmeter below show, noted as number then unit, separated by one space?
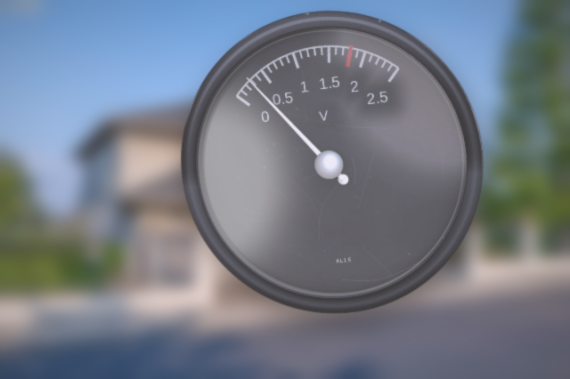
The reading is 0.3 V
